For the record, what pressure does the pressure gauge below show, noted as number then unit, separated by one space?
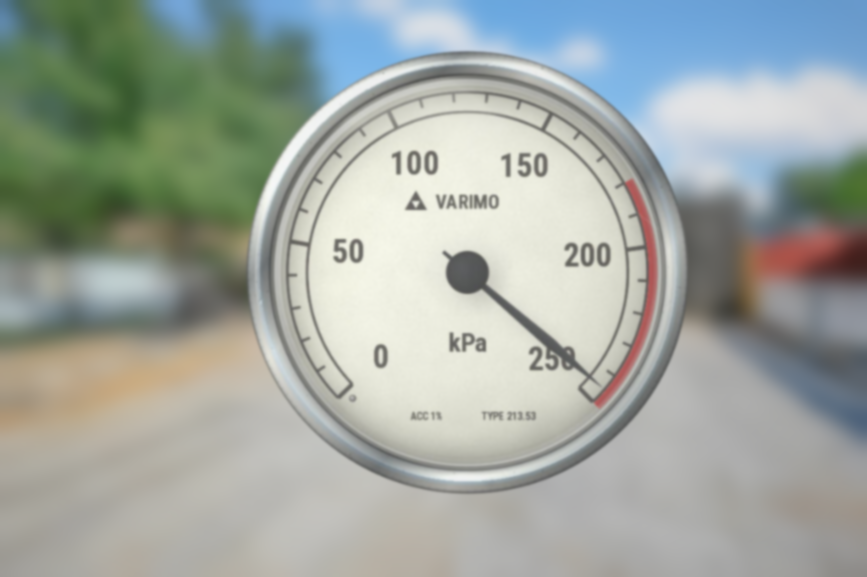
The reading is 245 kPa
